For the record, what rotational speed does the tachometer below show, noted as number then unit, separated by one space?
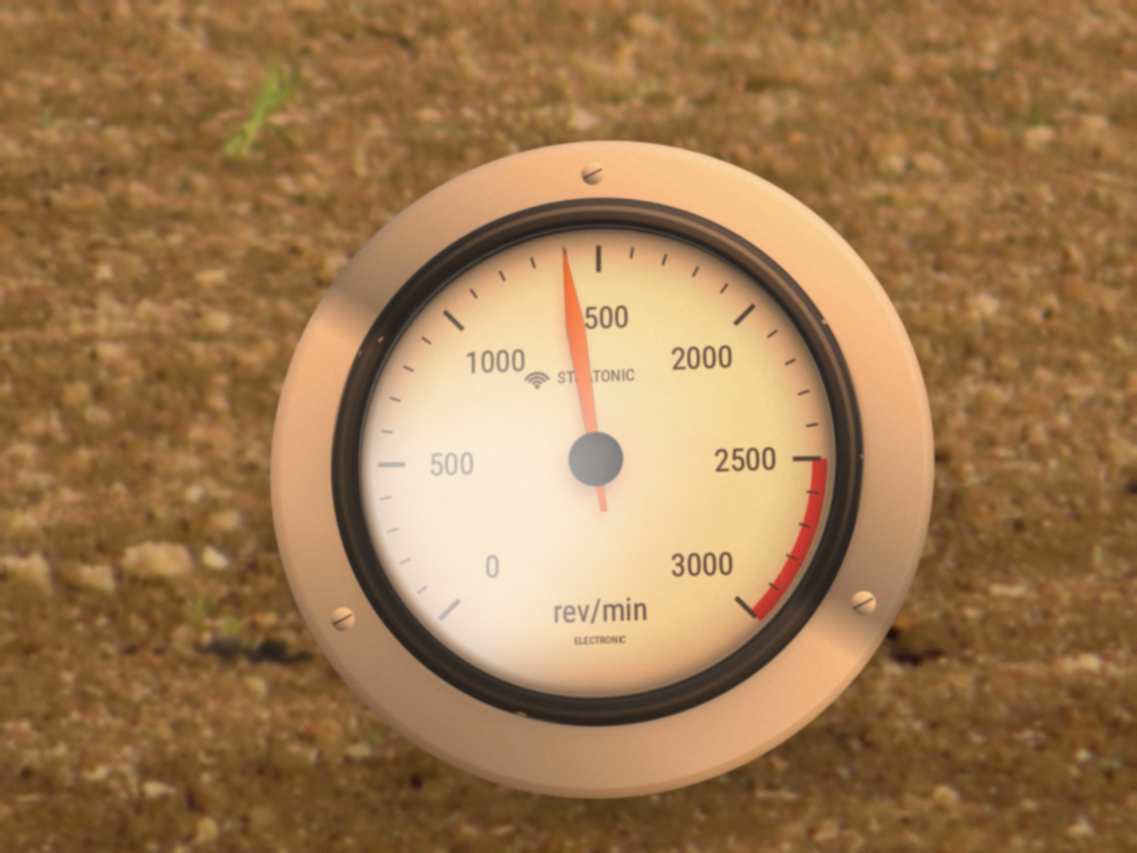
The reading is 1400 rpm
